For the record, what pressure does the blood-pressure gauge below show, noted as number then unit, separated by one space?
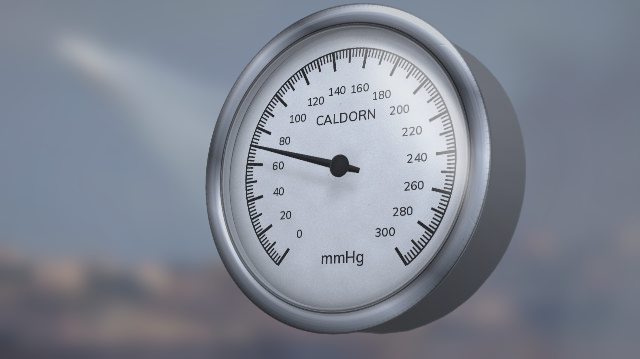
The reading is 70 mmHg
